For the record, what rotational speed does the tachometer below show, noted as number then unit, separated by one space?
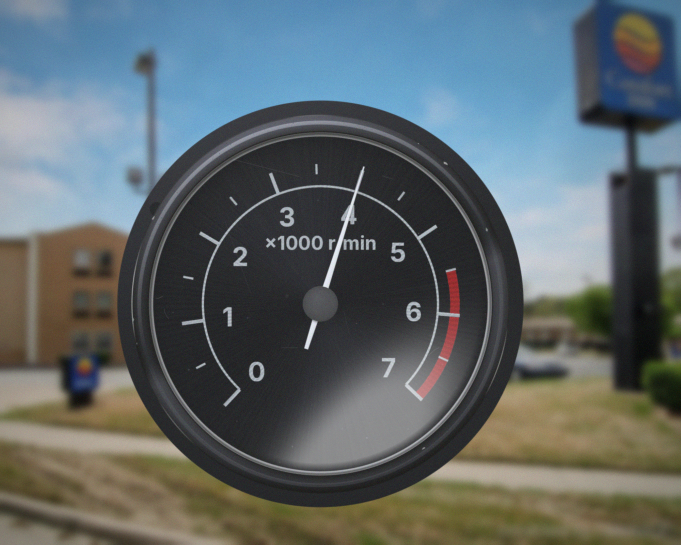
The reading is 4000 rpm
